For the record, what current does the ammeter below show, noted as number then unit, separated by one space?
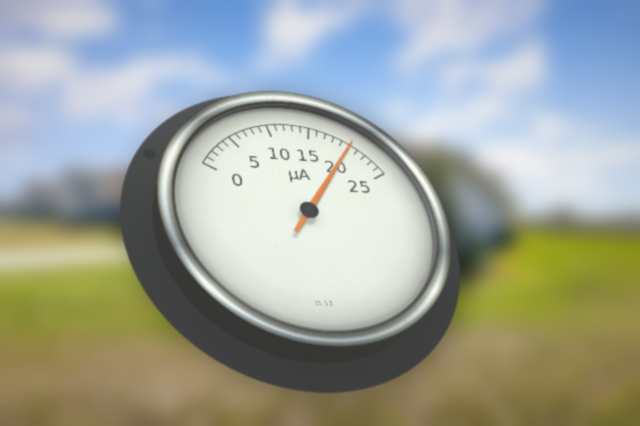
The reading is 20 µA
